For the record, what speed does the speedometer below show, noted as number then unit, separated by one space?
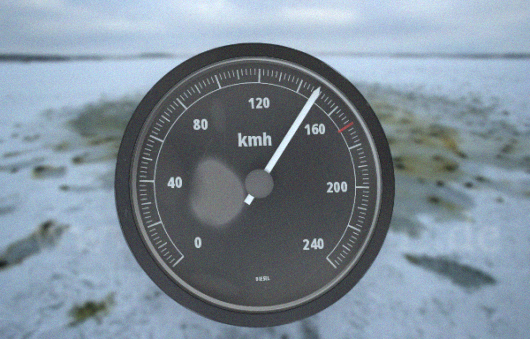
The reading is 148 km/h
